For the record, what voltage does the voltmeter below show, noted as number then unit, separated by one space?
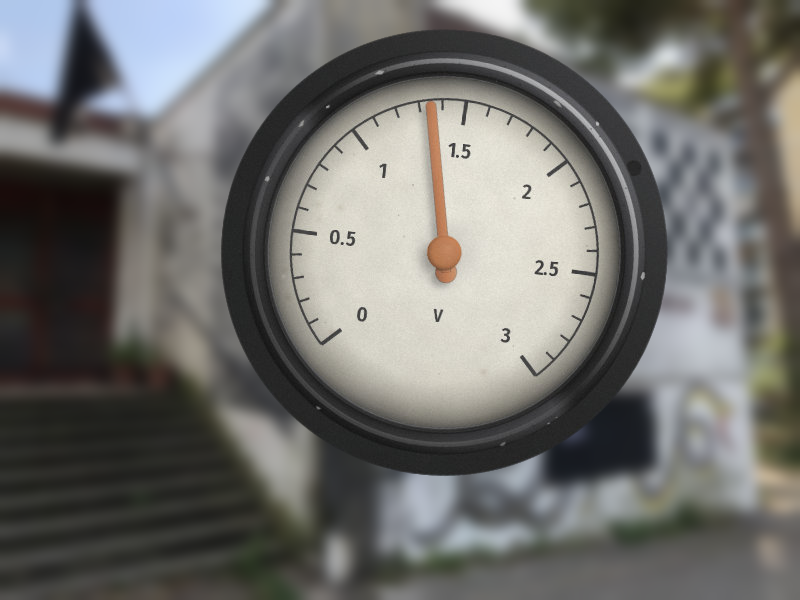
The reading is 1.35 V
